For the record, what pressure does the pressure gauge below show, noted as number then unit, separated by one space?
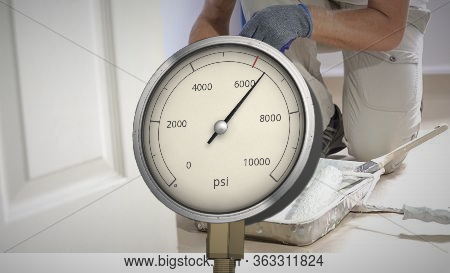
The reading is 6500 psi
